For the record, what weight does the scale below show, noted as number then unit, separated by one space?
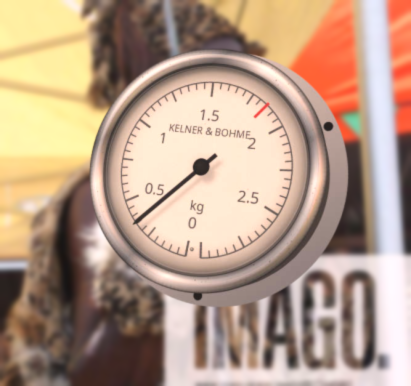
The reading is 0.35 kg
